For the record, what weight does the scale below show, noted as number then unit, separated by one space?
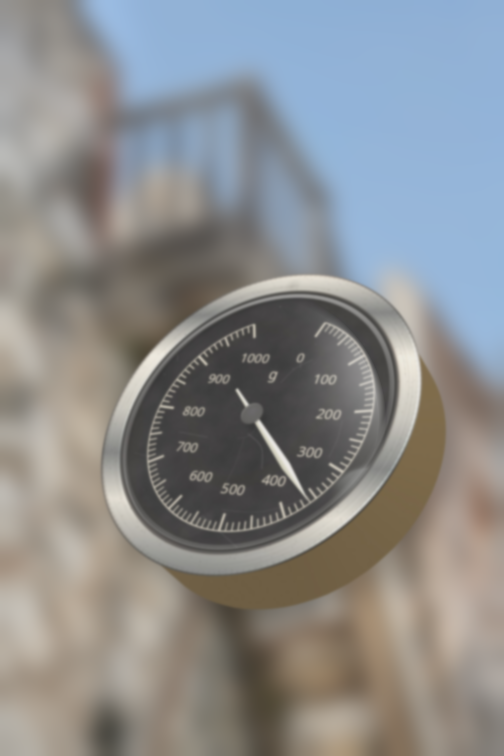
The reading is 360 g
